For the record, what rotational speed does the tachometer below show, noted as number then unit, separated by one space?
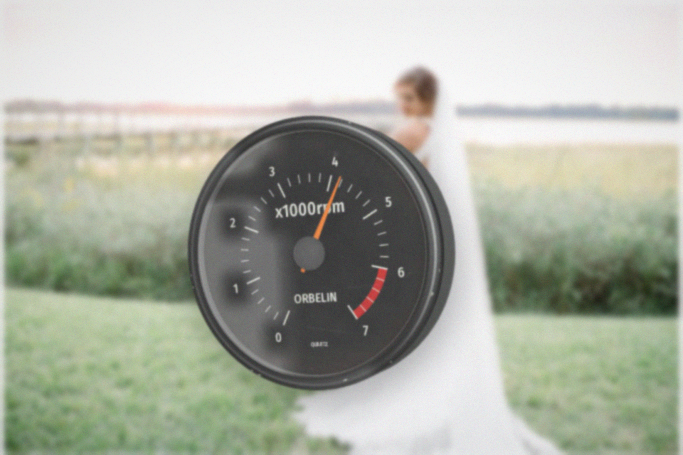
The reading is 4200 rpm
